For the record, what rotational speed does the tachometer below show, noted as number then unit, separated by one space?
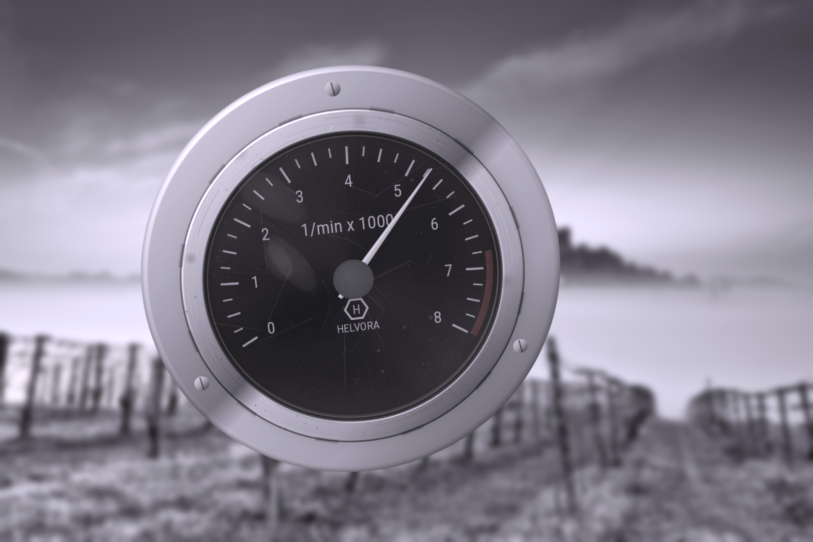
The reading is 5250 rpm
